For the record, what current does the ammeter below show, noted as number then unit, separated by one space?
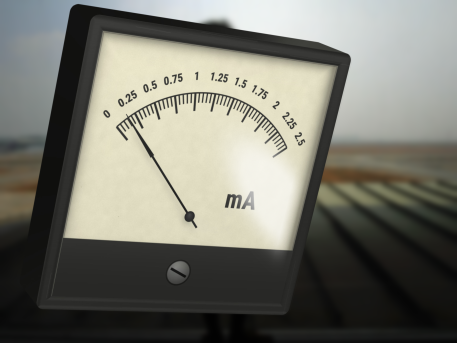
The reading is 0.15 mA
